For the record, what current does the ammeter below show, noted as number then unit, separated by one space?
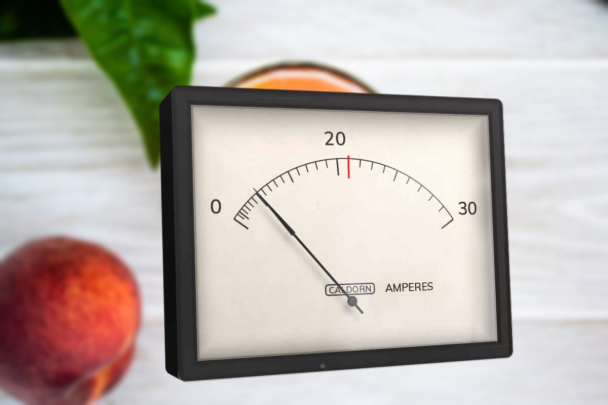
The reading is 10 A
